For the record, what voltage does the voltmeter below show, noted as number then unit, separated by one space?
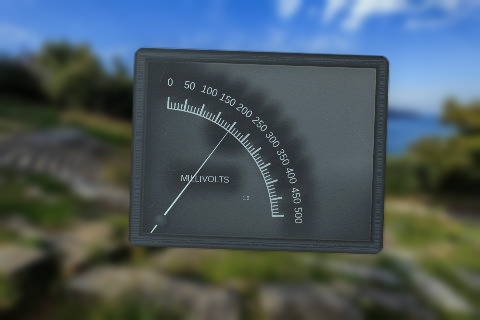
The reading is 200 mV
